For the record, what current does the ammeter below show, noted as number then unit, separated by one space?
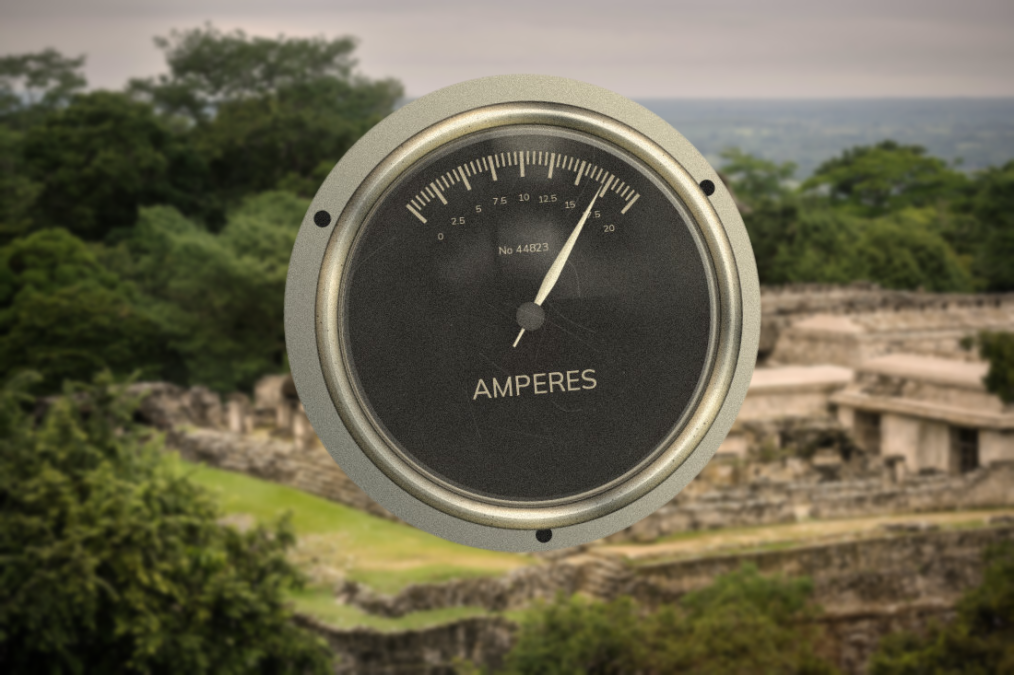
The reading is 17 A
